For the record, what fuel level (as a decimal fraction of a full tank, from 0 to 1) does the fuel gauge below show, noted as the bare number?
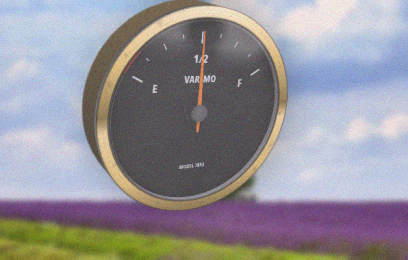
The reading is 0.5
